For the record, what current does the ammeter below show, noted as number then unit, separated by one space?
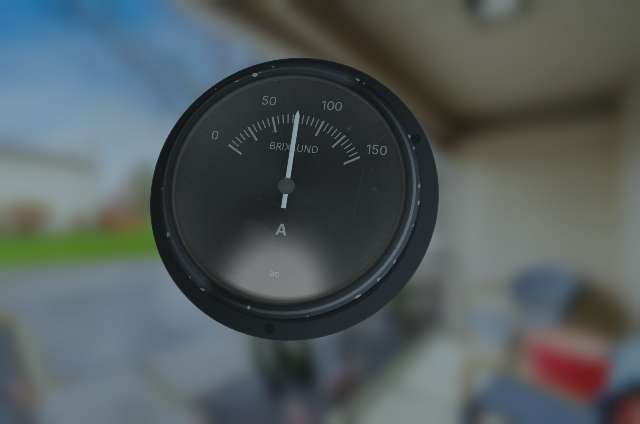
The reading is 75 A
